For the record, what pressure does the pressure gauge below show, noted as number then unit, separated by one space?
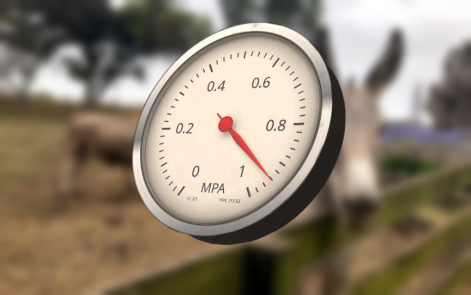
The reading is 0.94 MPa
